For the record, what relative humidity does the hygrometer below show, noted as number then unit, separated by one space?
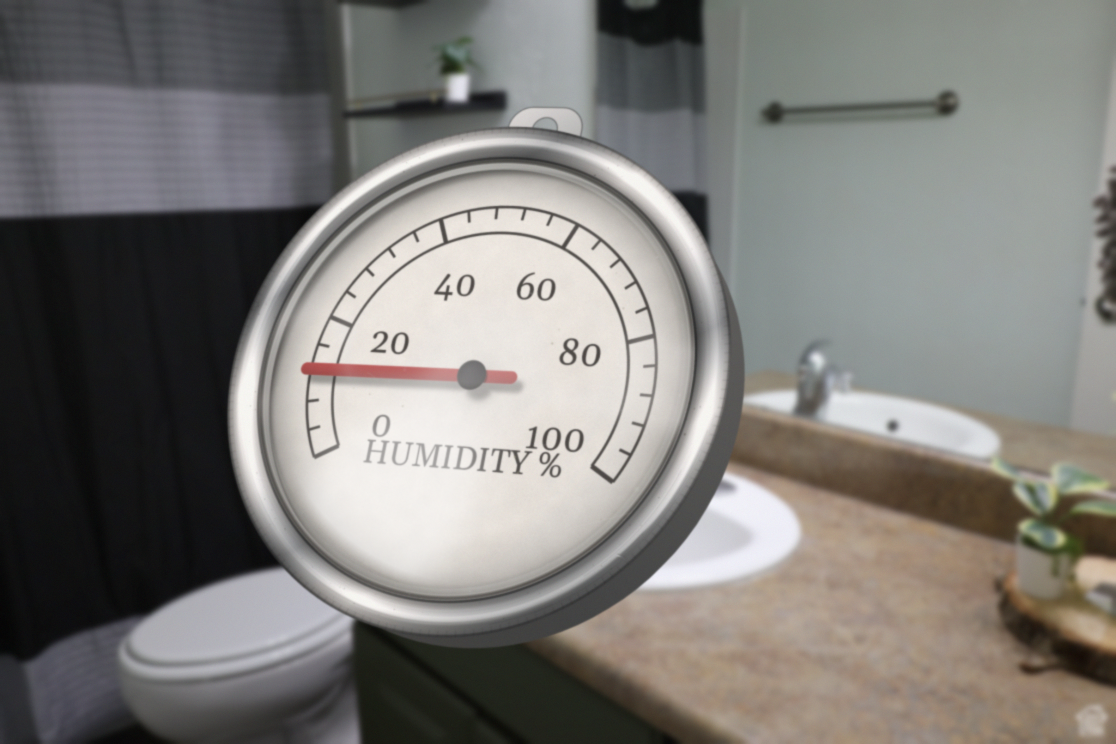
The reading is 12 %
